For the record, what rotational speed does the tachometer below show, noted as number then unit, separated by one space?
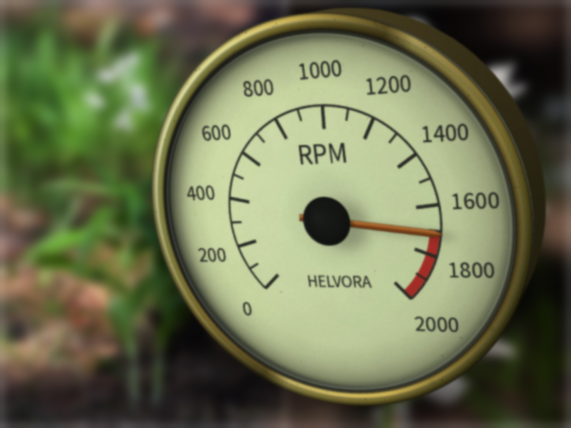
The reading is 1700 rpm
